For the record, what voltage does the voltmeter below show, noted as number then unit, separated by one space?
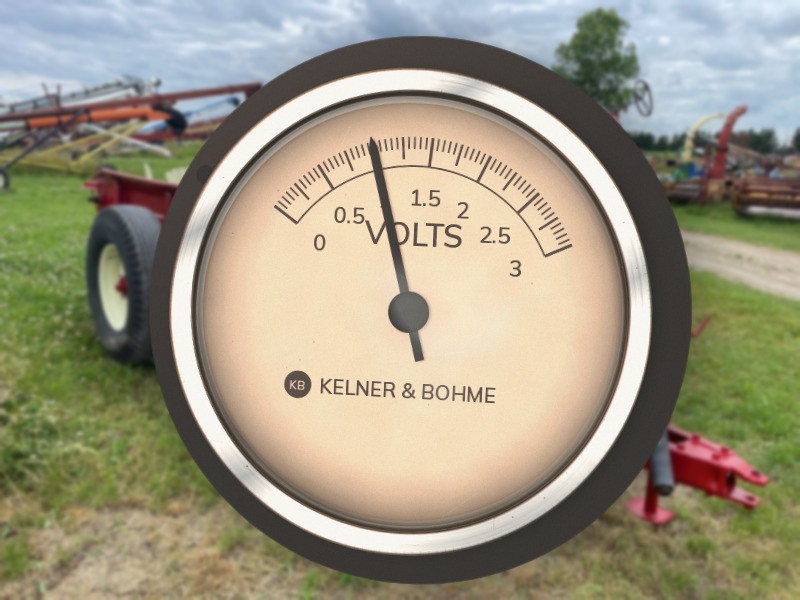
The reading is 1 V
